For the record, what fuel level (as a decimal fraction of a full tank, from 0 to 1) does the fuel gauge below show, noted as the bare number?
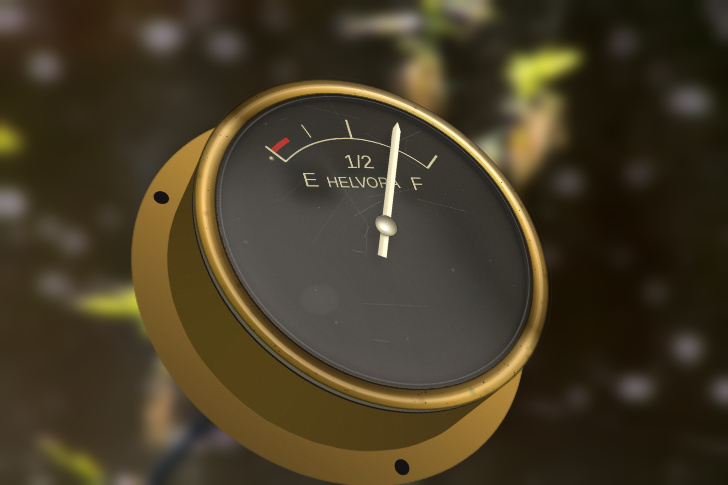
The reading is 0.75
